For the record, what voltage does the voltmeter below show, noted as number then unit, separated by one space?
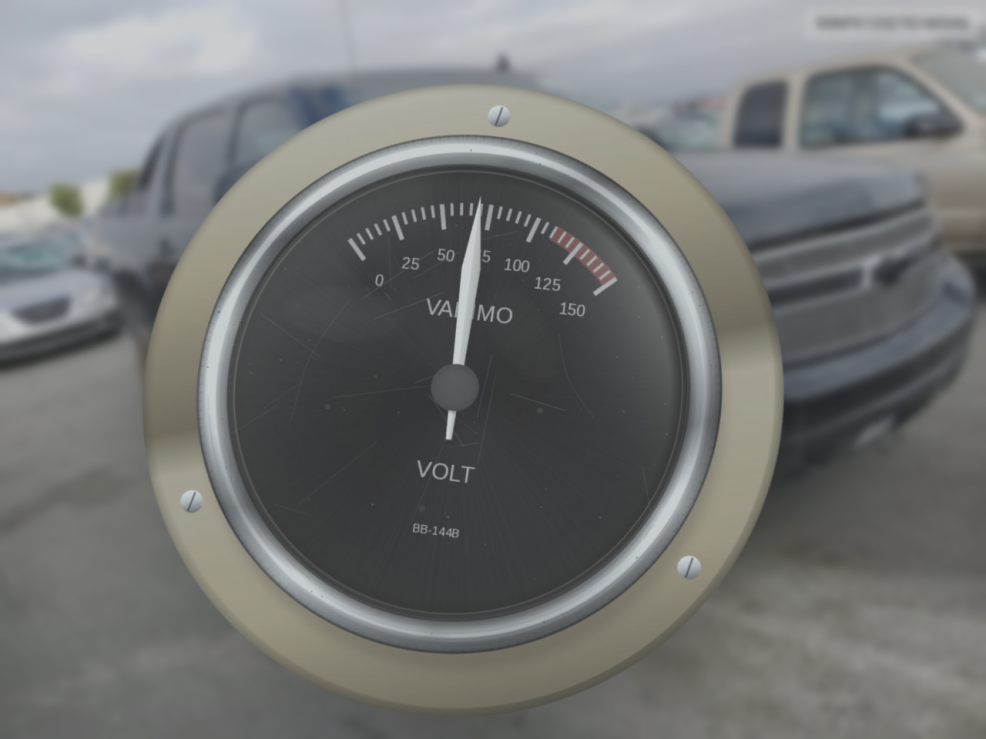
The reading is 70 V
